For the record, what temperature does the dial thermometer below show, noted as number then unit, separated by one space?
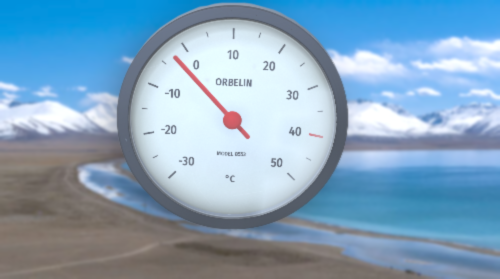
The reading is -2.5 °C
